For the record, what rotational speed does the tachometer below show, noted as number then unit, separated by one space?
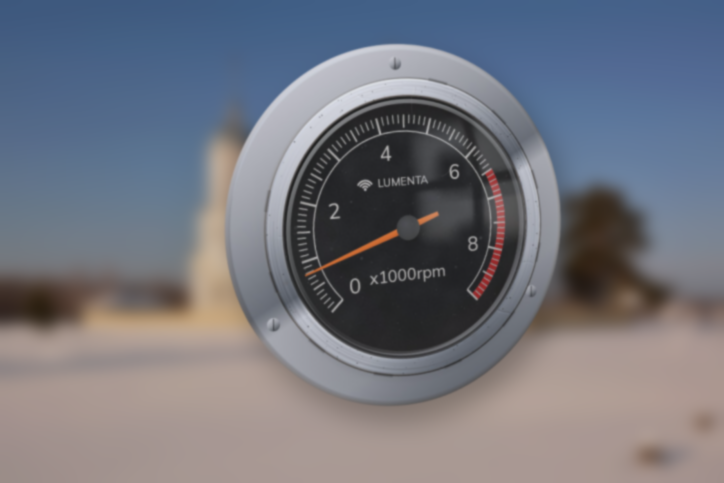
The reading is 800 rpm
